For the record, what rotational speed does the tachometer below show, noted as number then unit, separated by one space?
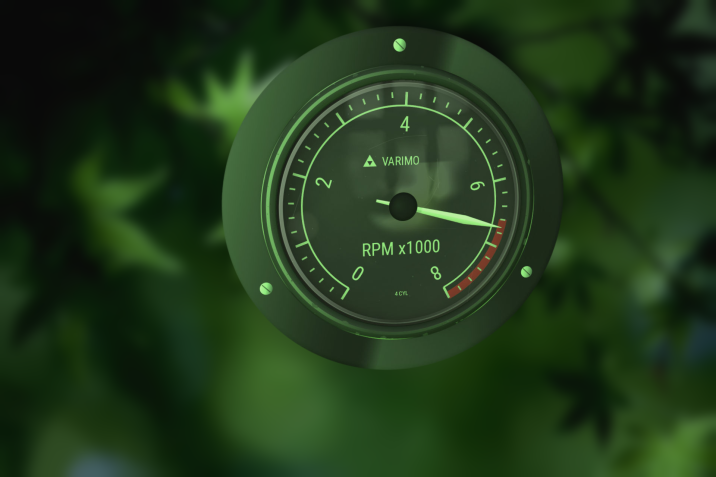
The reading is 6700 rpm
